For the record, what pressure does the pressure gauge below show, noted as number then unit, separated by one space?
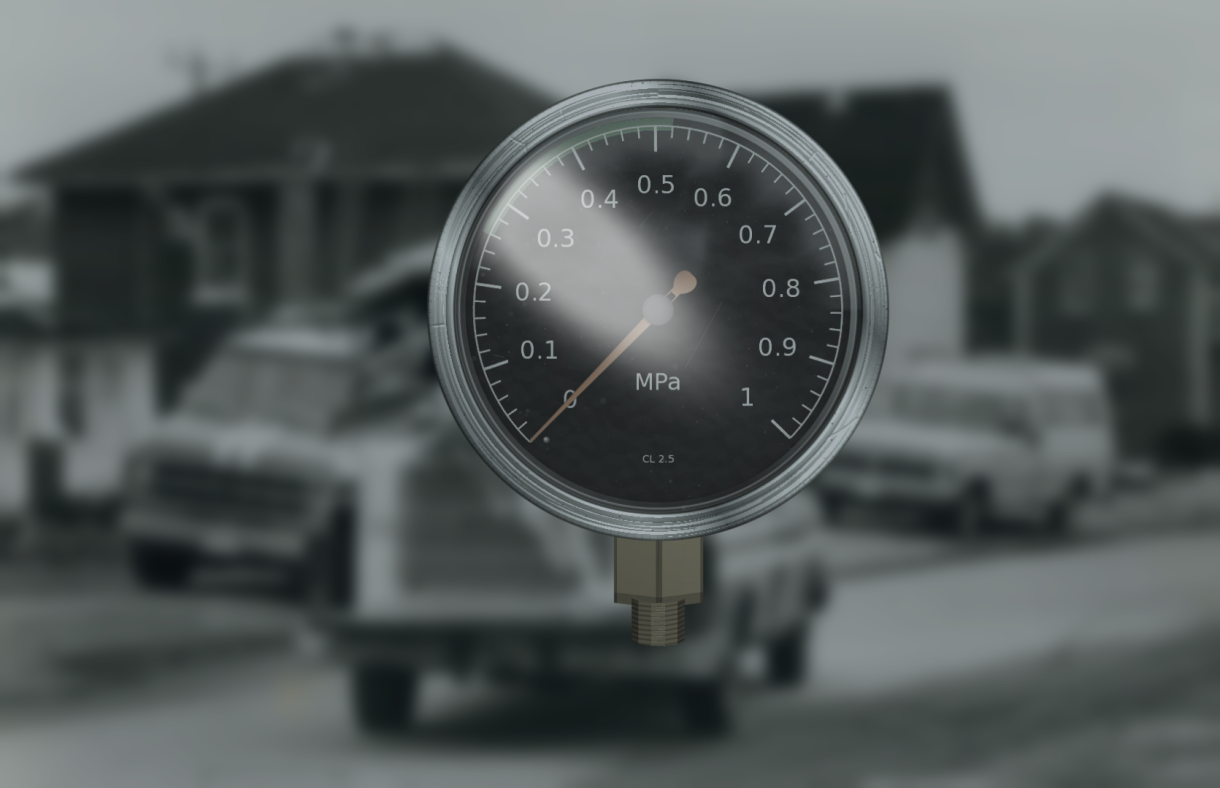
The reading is 0 MPa
